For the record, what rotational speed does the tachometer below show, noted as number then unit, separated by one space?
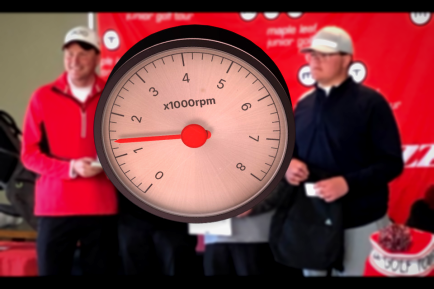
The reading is 1400 rpm
